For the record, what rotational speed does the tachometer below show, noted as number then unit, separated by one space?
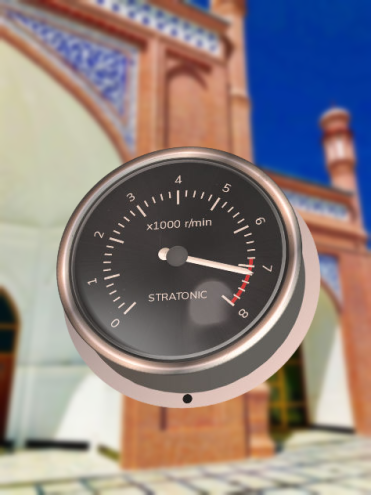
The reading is 7200 rpm
